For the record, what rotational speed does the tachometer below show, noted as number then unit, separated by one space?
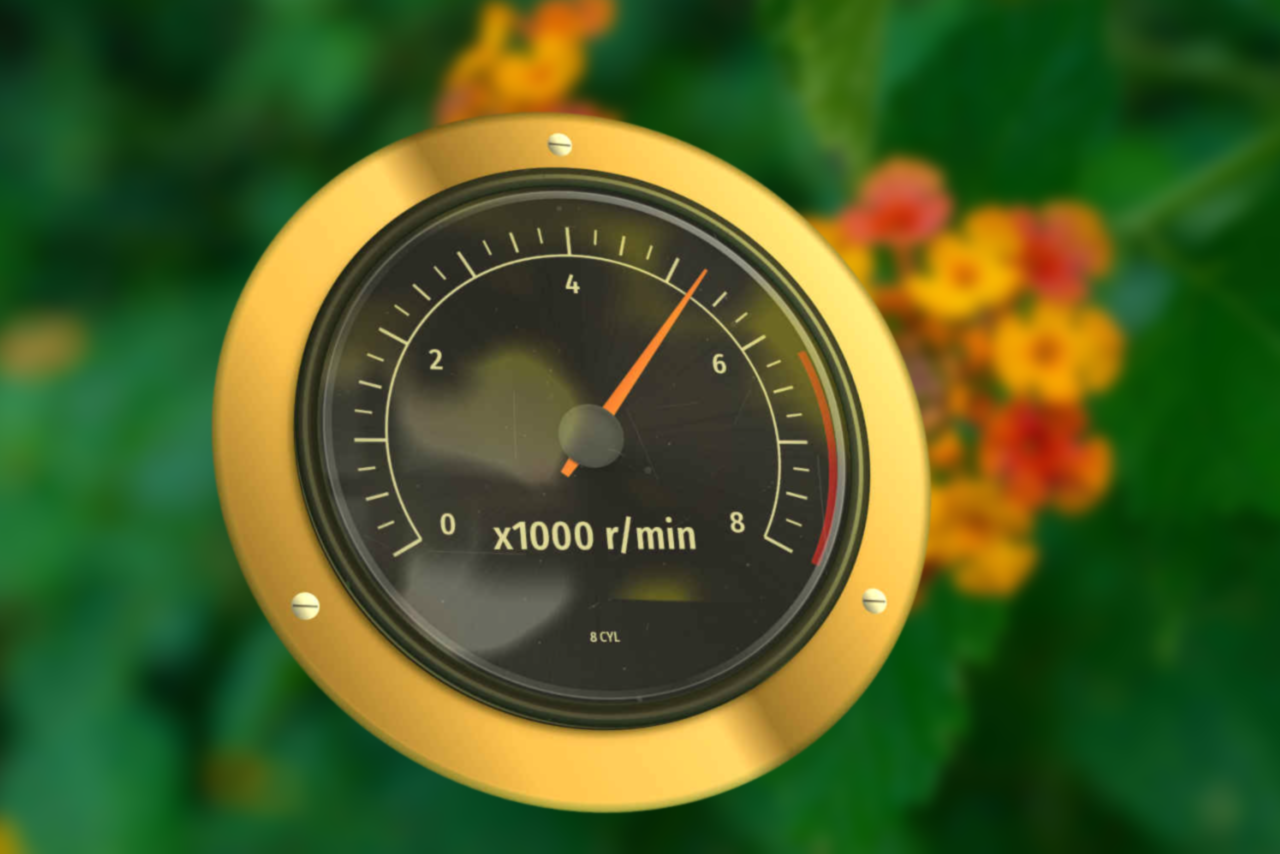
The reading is 5250 rpm
